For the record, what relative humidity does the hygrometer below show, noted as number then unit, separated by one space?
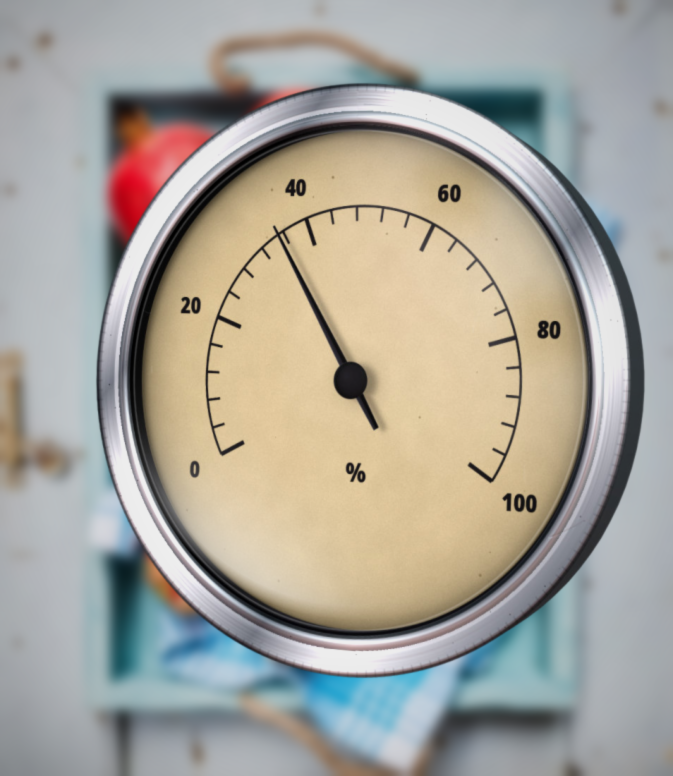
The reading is 36 %
